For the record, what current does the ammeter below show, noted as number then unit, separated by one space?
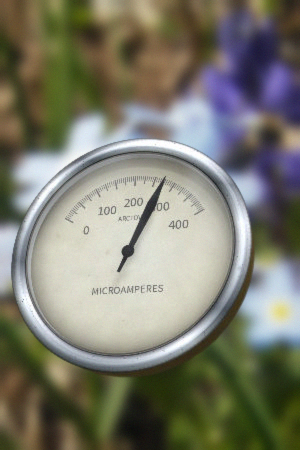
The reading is 275 µA
